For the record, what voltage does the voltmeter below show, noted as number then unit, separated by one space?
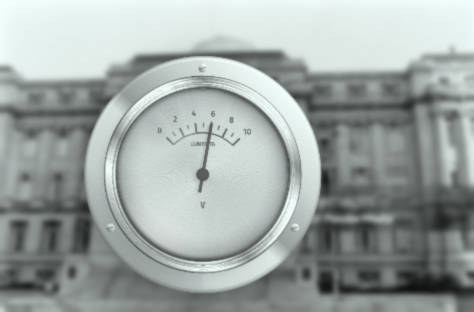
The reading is 6 V
